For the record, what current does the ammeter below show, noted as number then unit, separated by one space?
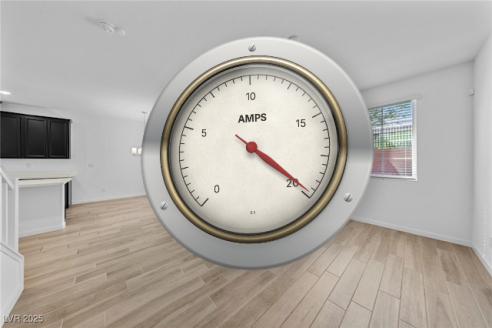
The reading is 19.75 A
